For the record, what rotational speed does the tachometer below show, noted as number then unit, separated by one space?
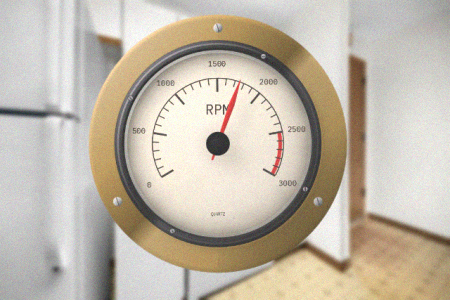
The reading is 1750 rpm
